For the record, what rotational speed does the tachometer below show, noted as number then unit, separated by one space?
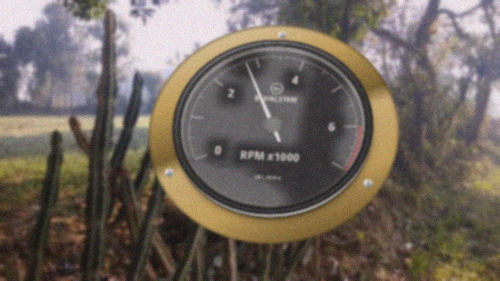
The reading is 2750 rpm
